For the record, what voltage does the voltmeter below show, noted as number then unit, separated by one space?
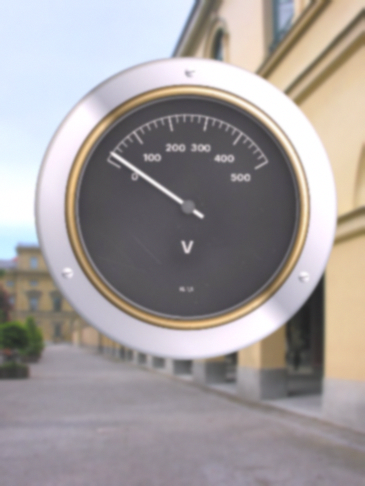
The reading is 20 V
